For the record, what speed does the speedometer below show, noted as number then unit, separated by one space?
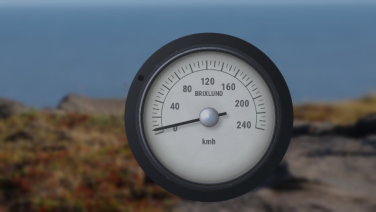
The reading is 5 km/h
